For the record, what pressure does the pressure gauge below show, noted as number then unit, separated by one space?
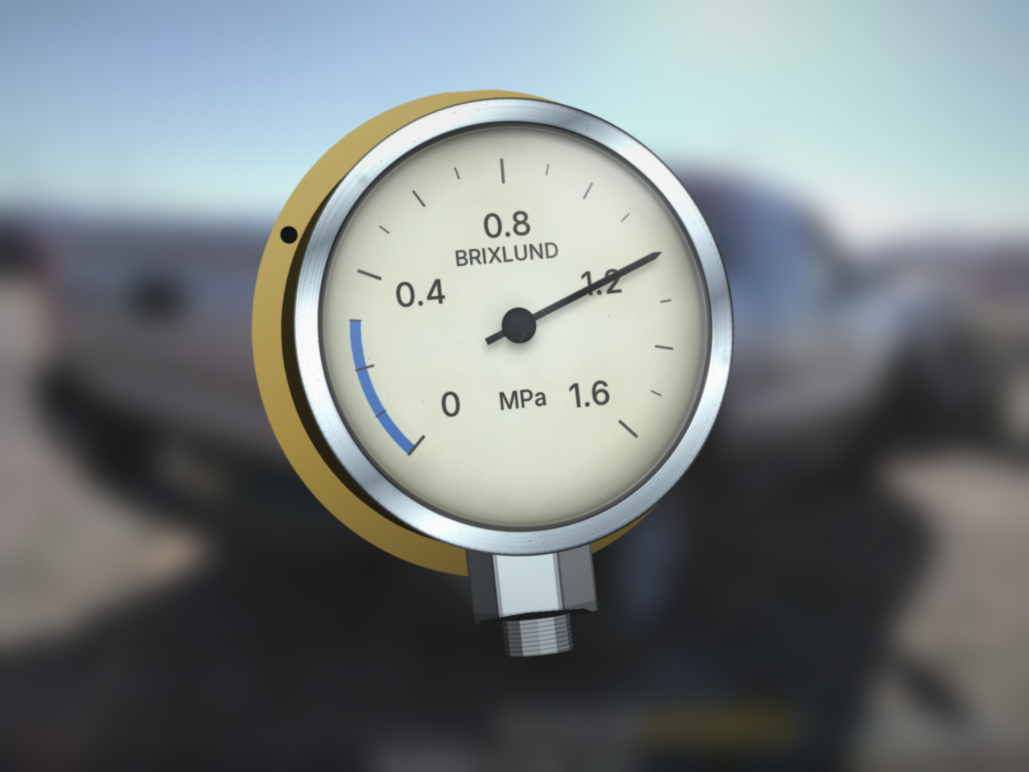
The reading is 1.2 MPa
